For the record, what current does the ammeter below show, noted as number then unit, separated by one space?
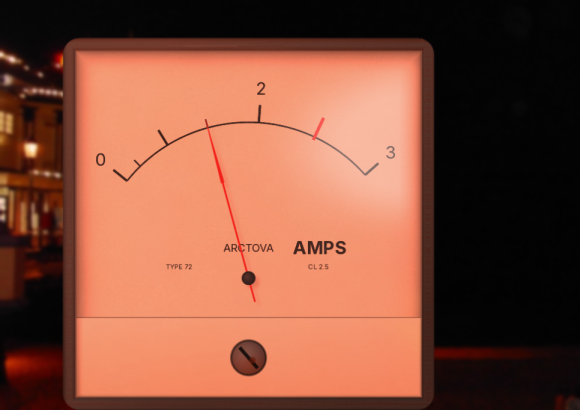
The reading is 1.5 A
